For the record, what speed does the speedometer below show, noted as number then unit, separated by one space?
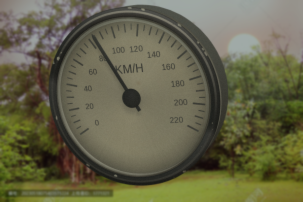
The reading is 85 km/h
